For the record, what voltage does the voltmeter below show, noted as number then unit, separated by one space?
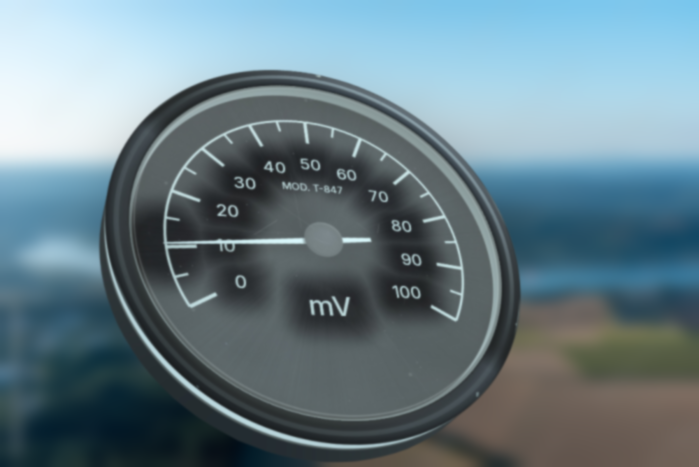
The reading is 10 mV
